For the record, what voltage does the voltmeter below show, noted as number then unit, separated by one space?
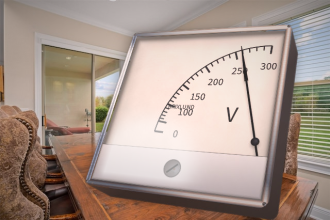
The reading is 260 V
